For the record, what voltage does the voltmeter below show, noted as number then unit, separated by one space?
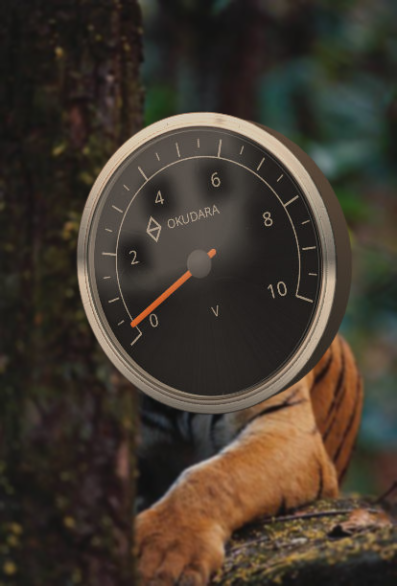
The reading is 0.25 V
